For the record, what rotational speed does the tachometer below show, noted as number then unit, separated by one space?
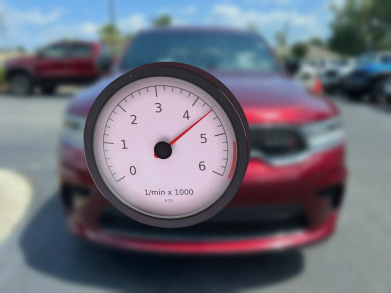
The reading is 4400 rpm
